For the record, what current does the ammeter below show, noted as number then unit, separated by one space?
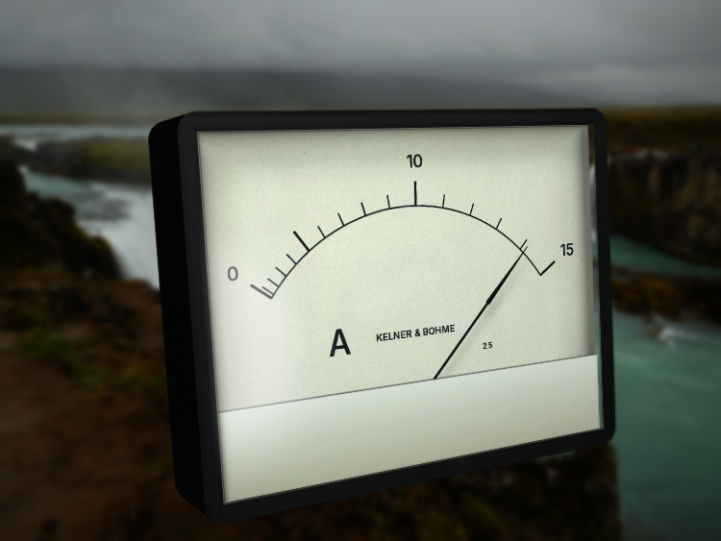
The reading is 14 A
